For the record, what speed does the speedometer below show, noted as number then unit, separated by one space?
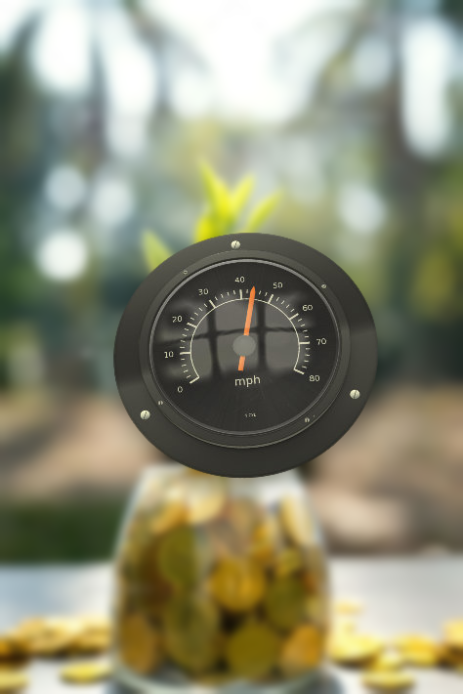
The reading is 44 mph
